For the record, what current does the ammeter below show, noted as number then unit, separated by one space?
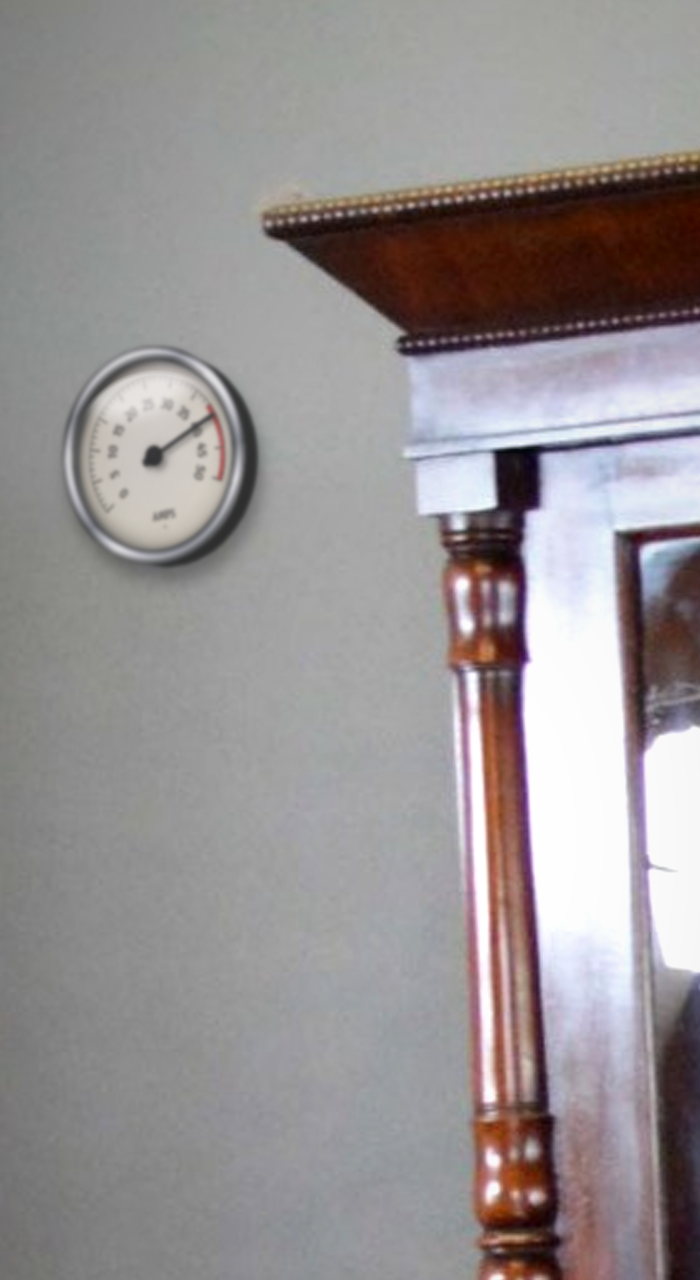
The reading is 40 A
